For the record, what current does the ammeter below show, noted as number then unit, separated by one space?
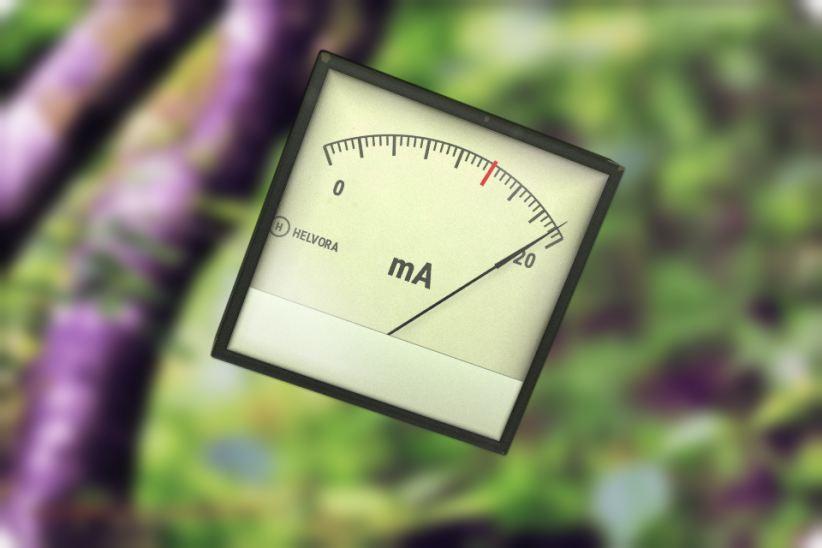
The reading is 19 mA
